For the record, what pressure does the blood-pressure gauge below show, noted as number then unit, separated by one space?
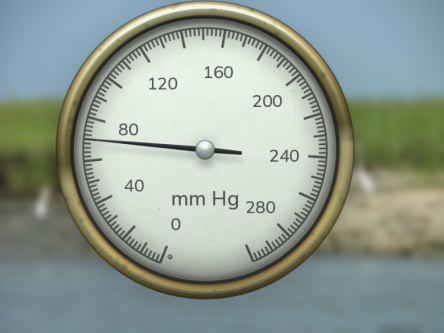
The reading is 70 mmHg
